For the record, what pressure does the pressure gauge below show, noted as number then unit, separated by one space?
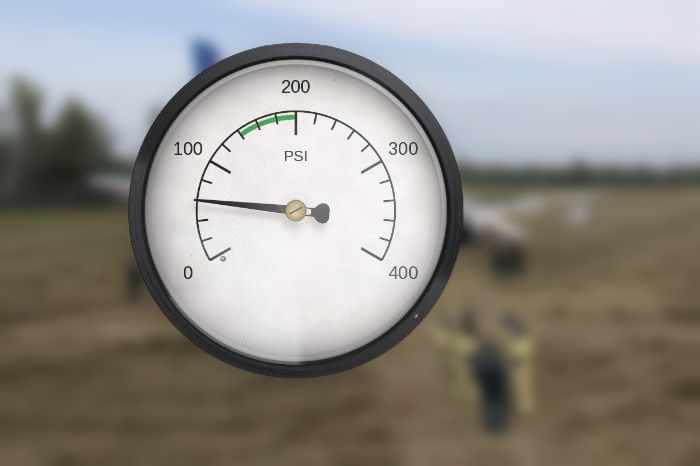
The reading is 60 psi
